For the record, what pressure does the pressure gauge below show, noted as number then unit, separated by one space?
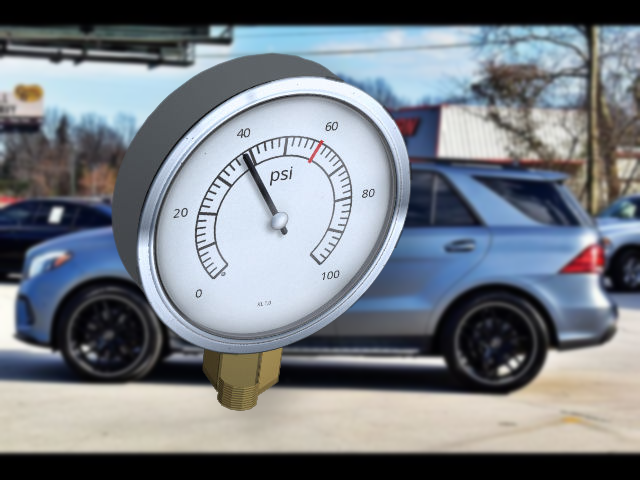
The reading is 38 psi
